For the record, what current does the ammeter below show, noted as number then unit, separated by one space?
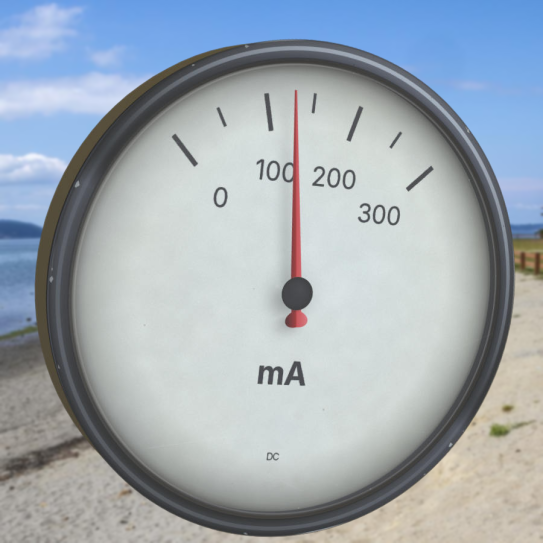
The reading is 125 mA
